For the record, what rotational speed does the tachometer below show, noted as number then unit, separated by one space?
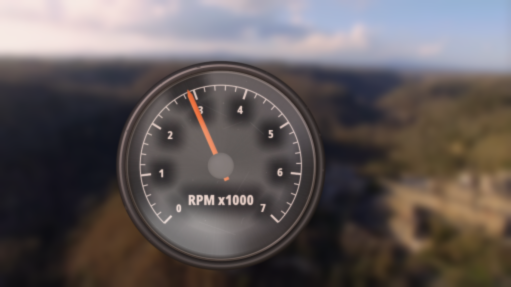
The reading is 2900 rpm
